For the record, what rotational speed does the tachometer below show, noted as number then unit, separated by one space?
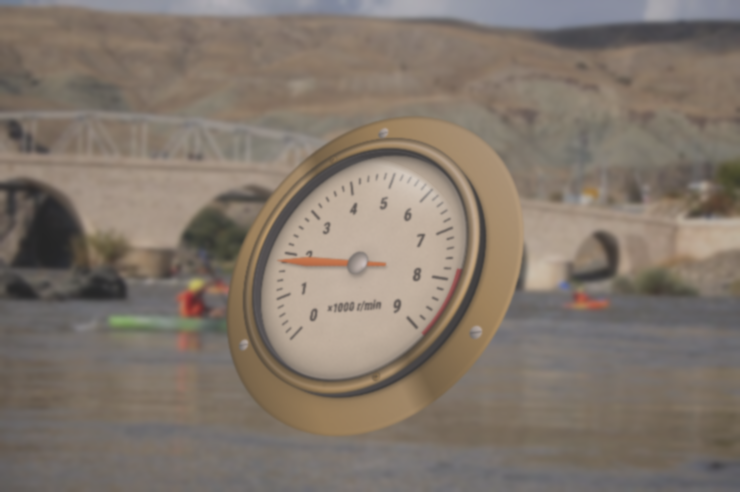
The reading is 1800 rpm
